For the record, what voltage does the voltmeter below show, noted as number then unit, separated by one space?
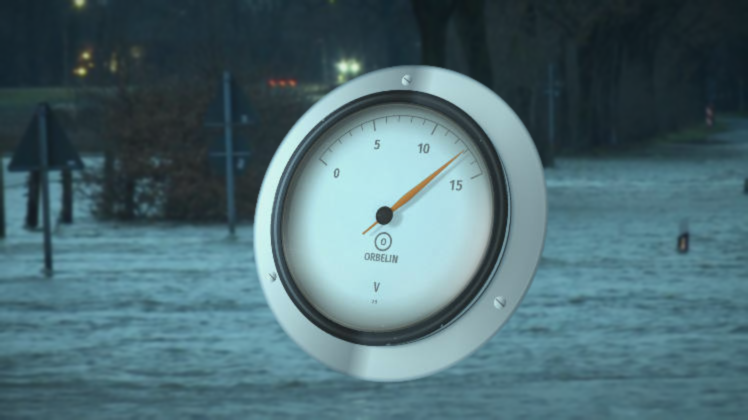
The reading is 13 V
